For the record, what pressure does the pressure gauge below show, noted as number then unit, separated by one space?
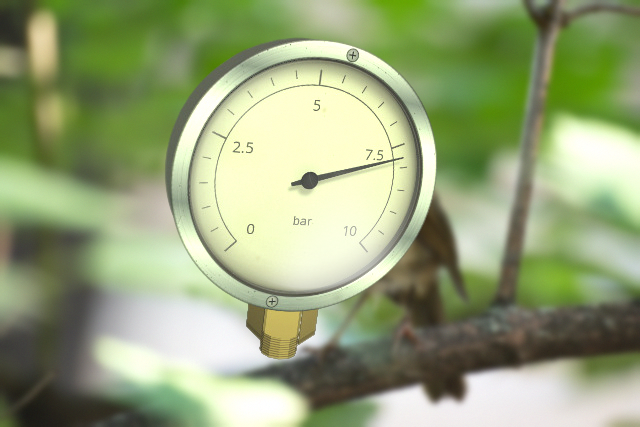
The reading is 7.75 bar
